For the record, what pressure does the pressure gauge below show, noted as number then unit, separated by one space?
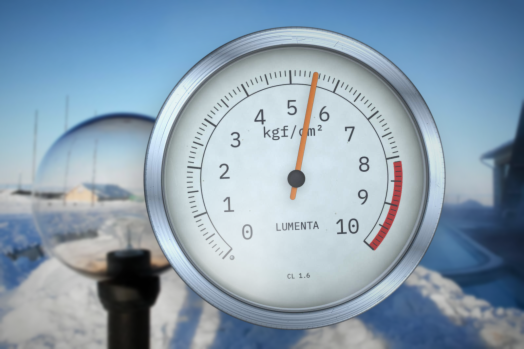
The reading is 5.5 kg/cm²
